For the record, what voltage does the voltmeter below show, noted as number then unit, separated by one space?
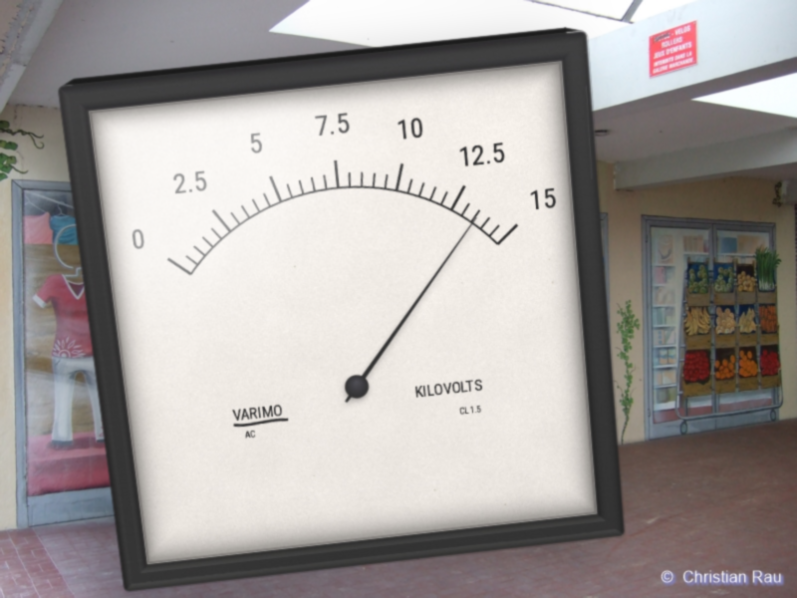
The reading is 13.5 kV
